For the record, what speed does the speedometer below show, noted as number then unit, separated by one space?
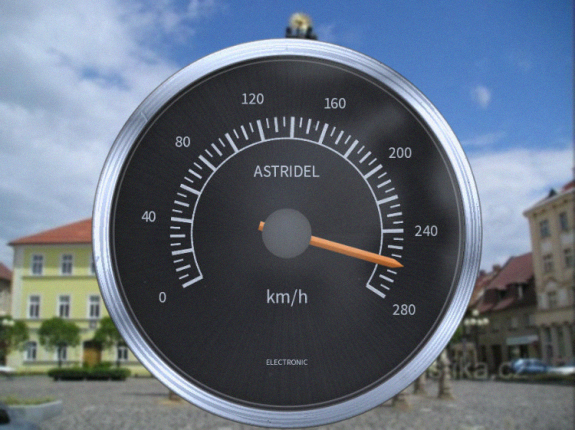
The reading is 260 km/h
